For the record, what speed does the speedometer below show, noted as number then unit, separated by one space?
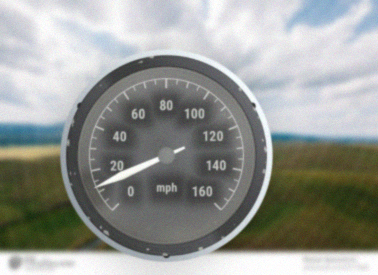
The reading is 12.5 mph
